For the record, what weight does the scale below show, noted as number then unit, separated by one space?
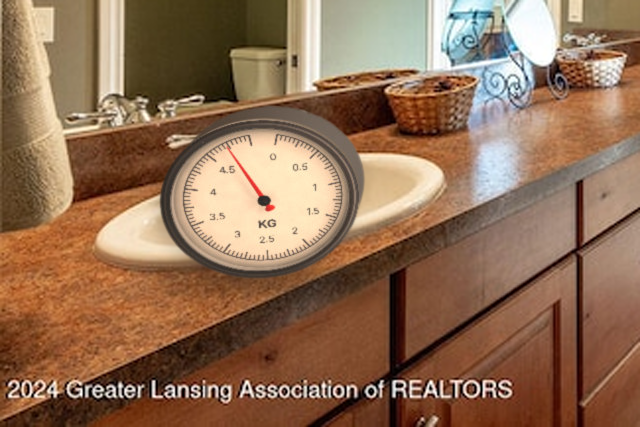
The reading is 4.75 kg
